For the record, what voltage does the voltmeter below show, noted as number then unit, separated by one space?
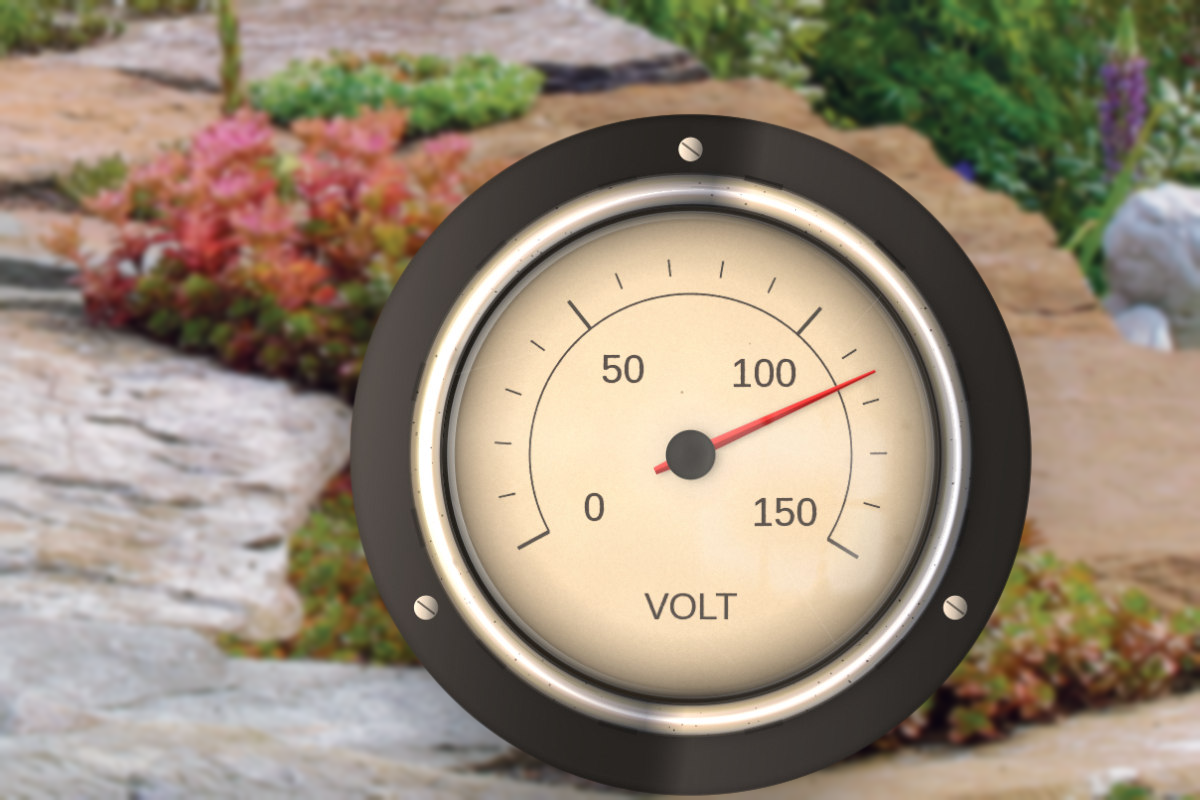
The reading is 115 V
